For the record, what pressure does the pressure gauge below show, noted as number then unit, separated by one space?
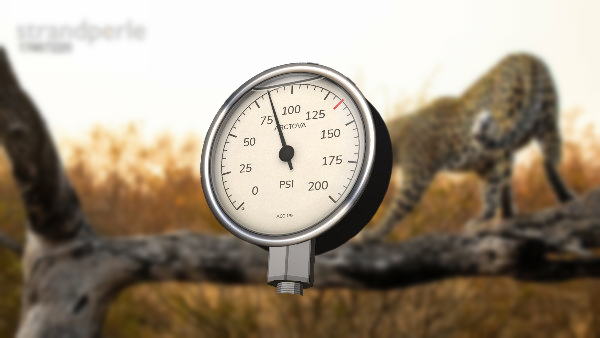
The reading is 85 psi
